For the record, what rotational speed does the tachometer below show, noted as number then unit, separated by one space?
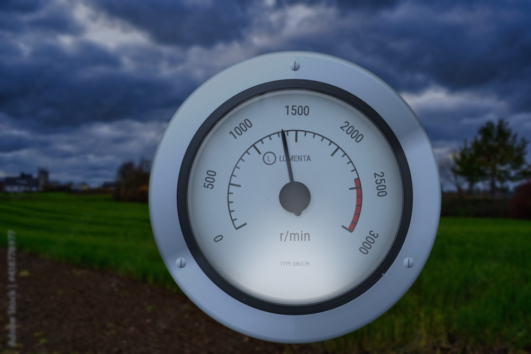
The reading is 1350 rpm
